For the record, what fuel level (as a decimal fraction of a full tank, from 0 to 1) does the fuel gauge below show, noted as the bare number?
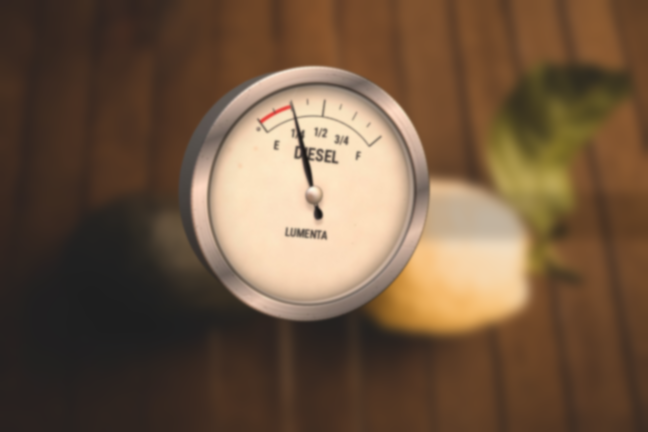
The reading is 0.25
